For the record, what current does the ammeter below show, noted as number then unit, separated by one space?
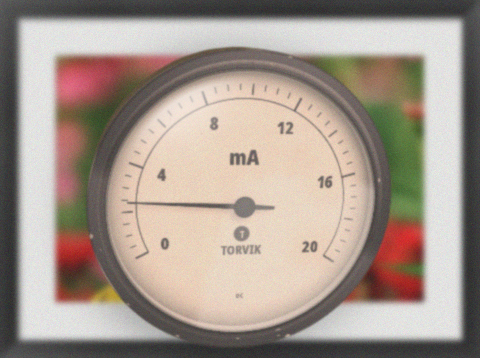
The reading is 2.5 mA
